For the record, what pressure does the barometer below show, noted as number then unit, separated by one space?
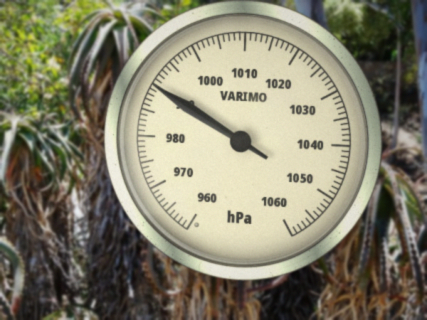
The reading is 990 hPa
